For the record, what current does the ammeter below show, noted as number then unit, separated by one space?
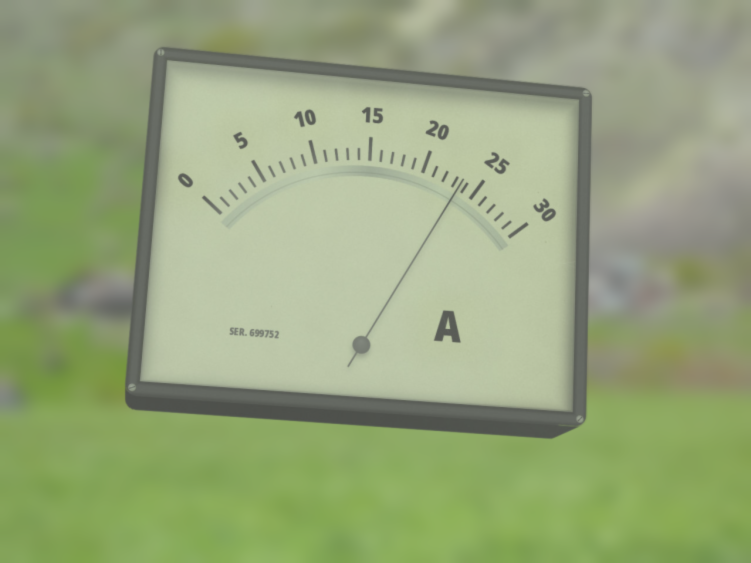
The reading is 23.5 A
